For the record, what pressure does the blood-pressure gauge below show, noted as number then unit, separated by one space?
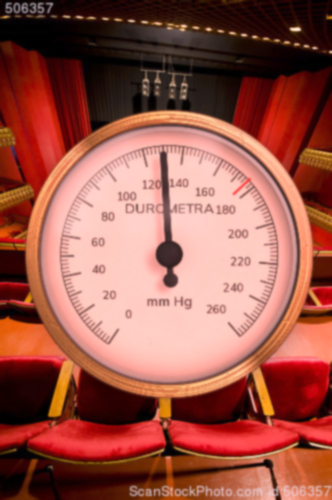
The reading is 130 mmHg
